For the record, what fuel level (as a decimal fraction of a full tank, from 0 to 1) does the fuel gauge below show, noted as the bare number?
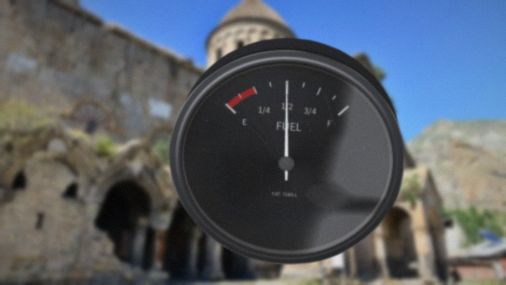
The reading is 0.5
